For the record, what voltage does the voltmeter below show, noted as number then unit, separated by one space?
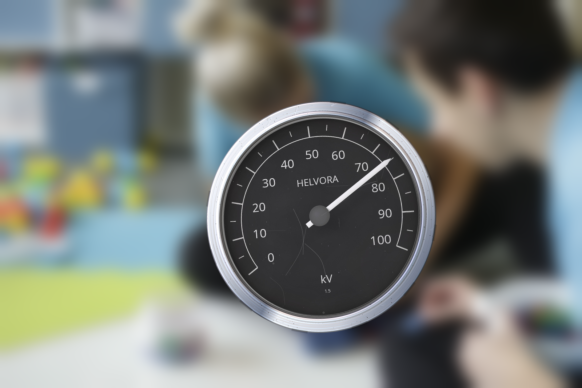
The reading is 75 kV
